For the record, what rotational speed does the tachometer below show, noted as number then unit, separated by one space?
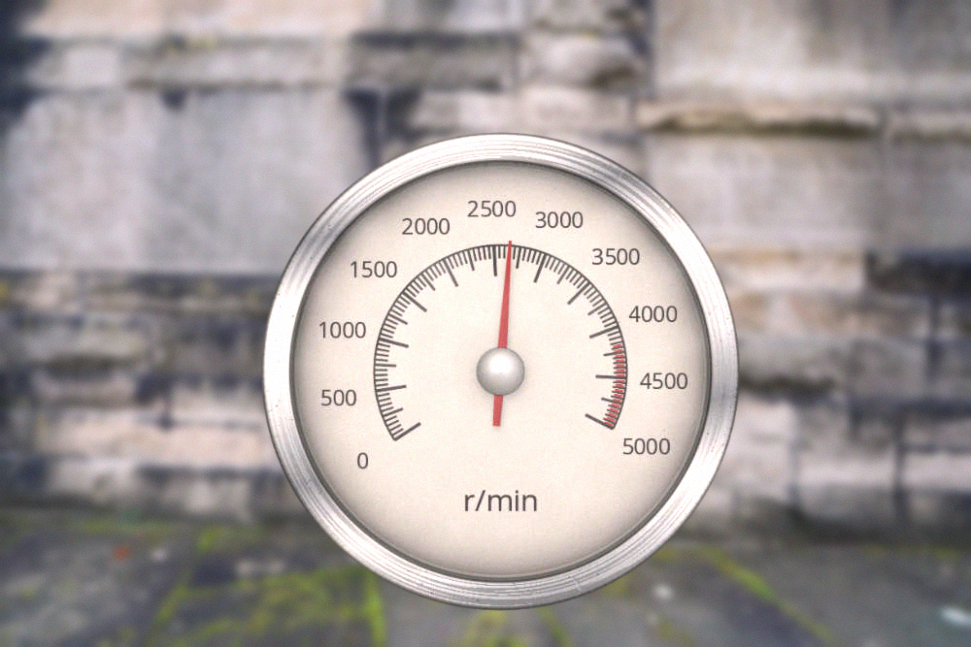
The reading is 2650 rpm
